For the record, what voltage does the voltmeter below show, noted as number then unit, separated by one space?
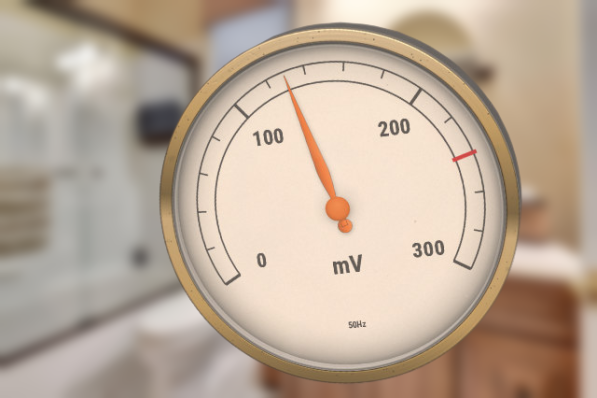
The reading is 130 mV
